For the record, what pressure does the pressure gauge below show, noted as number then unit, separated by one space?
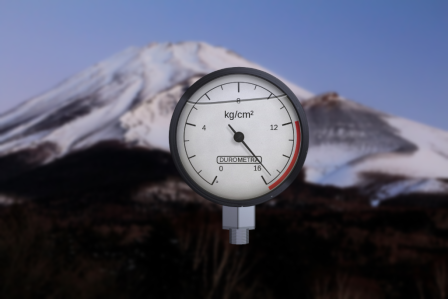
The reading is 15.5 kg/cm²
